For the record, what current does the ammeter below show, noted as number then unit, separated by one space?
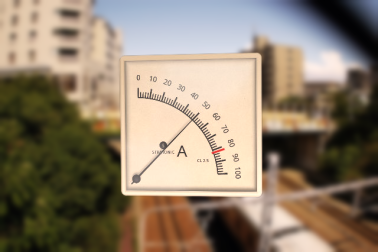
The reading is 50 A
